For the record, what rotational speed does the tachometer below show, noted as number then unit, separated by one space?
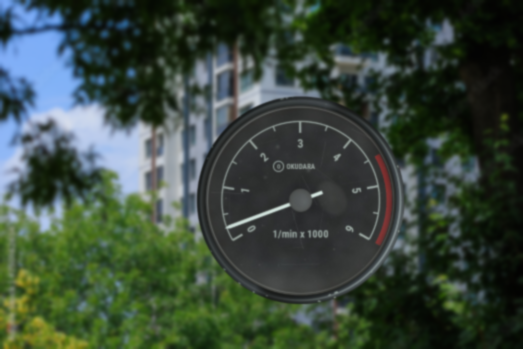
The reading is 250 rpm
